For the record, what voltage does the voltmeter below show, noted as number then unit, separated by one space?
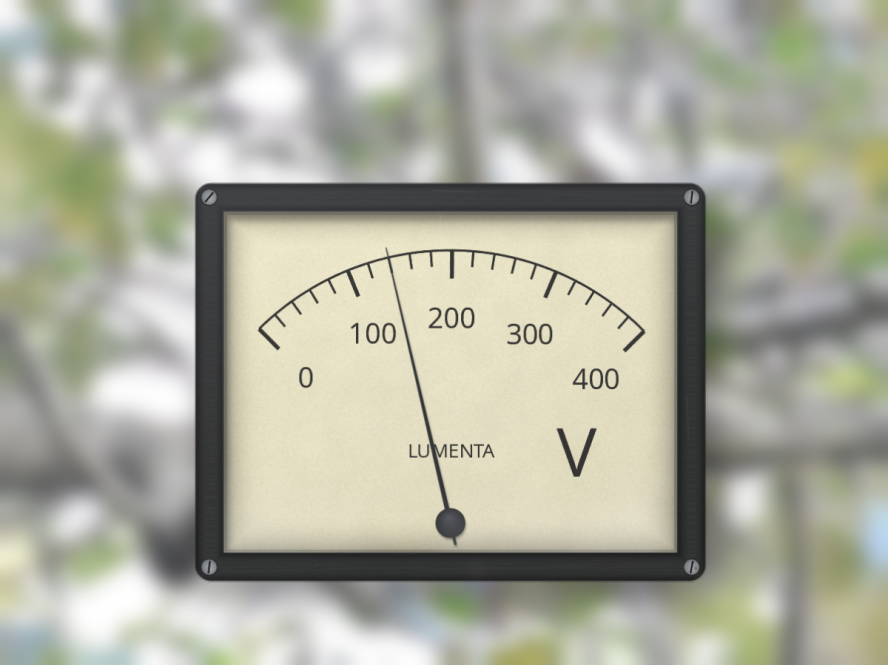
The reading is 140 V
